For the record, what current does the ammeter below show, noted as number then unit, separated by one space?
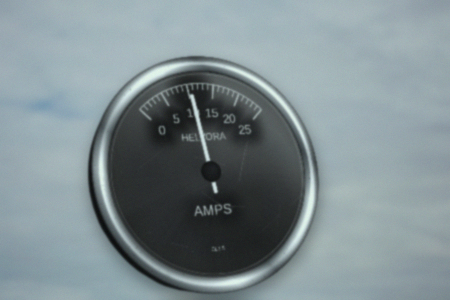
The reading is 10 A
